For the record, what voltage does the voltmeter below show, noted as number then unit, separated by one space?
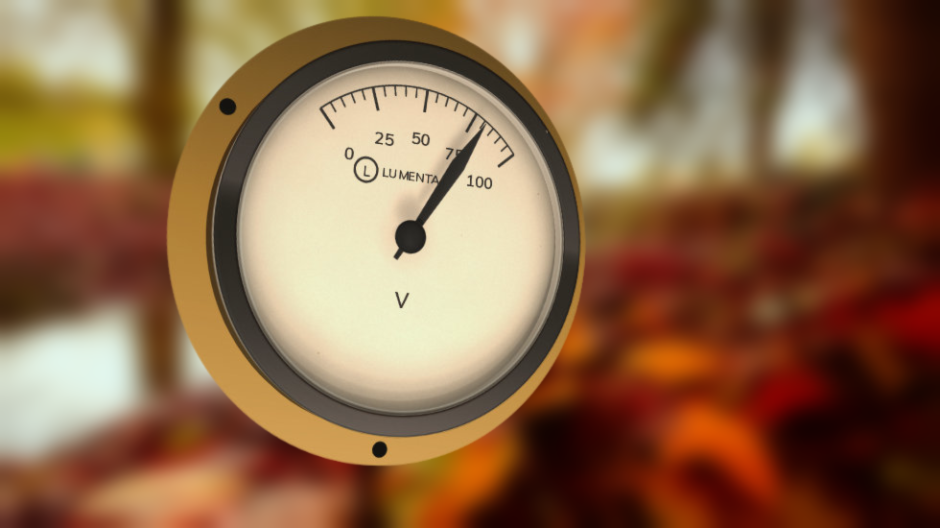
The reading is 80 V
